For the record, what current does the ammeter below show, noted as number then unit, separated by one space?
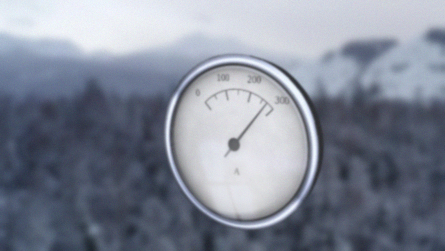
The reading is 275 A
